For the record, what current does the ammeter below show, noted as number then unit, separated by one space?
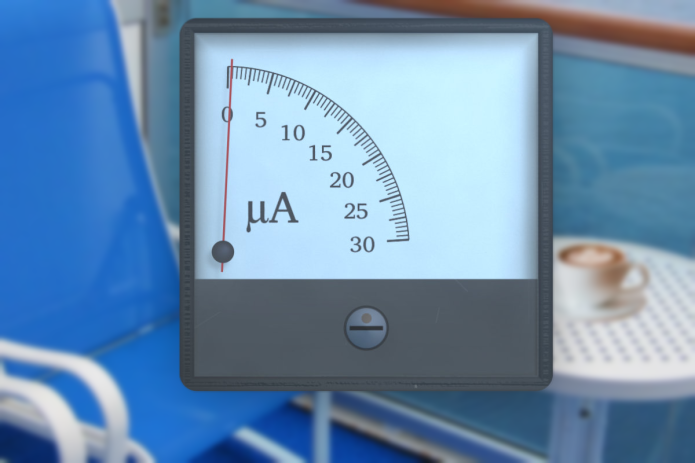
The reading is 0.5 µA
